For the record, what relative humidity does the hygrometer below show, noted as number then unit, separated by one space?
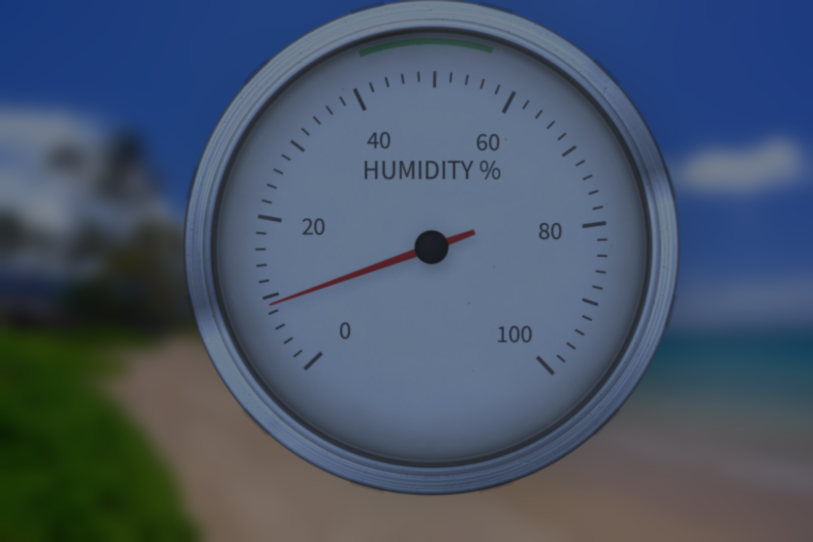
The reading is 9 %
